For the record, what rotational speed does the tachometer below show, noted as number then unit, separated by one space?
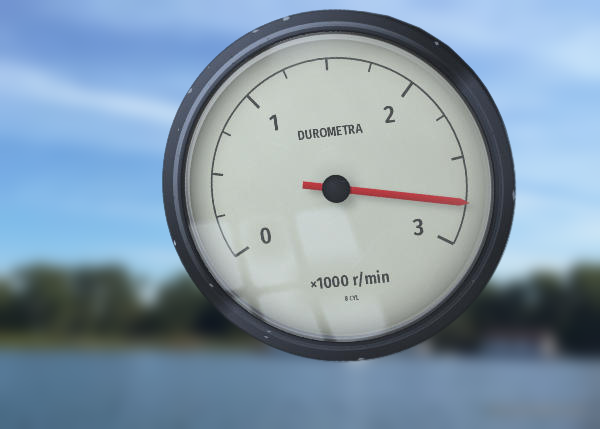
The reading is 2750 rpm
